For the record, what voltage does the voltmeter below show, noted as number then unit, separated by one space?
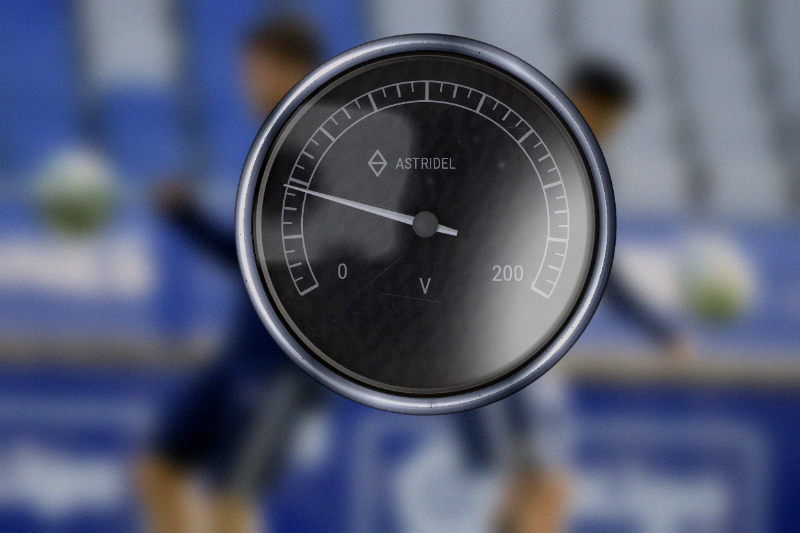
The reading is 37.5 V
